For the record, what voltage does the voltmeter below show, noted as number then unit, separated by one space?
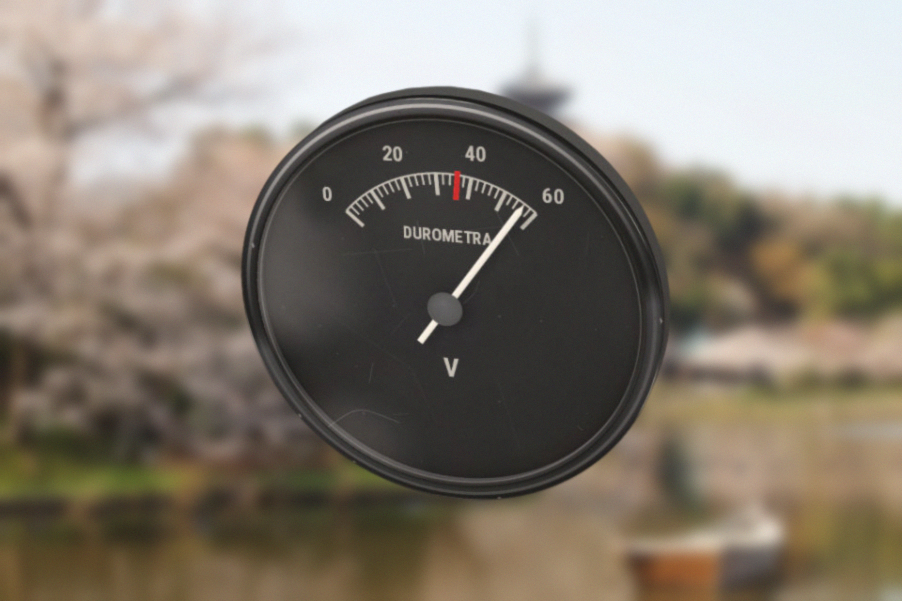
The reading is 56 V
